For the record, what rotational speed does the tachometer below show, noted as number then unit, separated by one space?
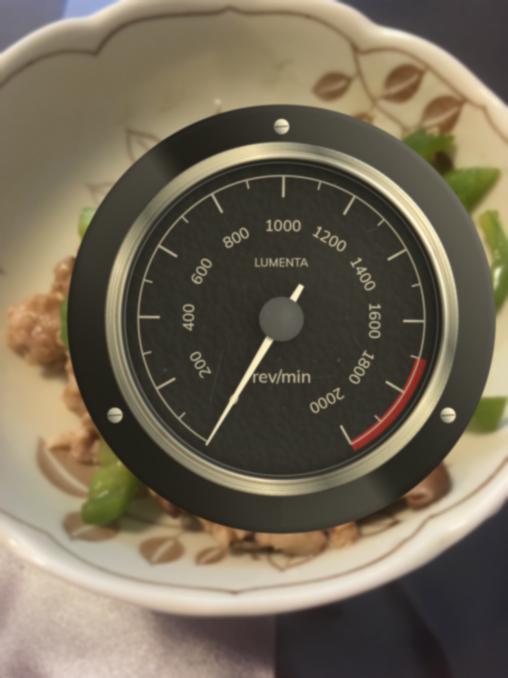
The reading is 0 rpm
